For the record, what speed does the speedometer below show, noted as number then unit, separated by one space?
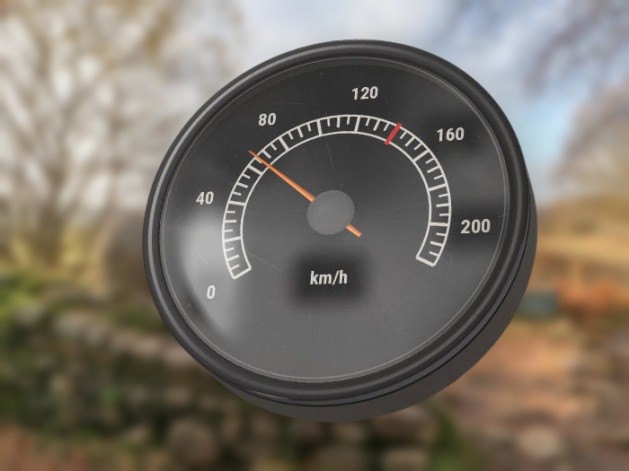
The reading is 65 km/h
